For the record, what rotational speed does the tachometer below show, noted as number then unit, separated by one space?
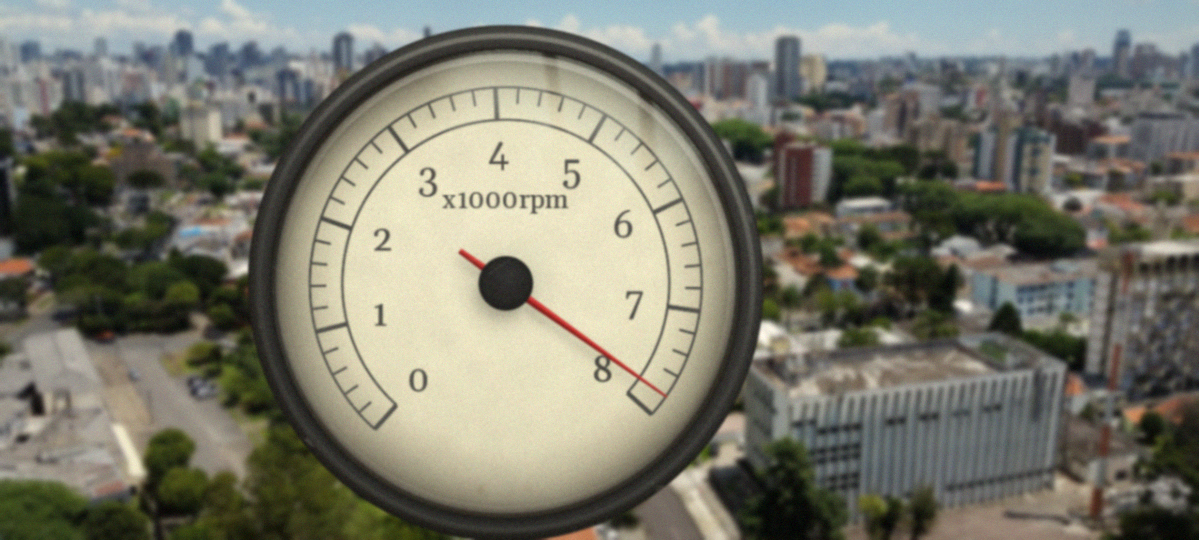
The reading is 7800 rpm
